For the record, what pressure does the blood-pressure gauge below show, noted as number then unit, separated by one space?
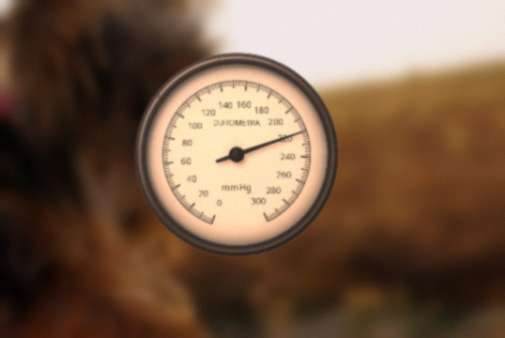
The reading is 220 mmHg
